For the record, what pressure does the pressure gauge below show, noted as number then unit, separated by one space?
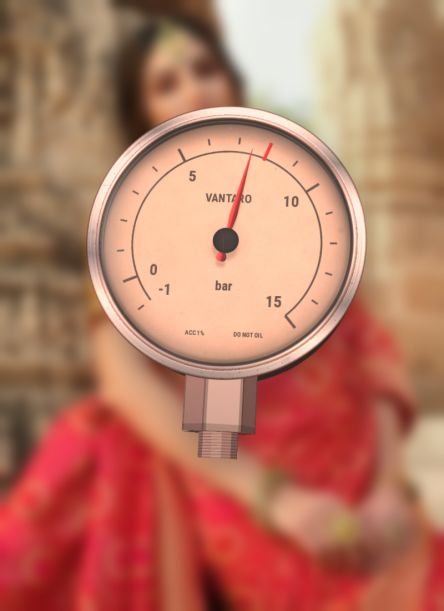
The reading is 7.5 bar
